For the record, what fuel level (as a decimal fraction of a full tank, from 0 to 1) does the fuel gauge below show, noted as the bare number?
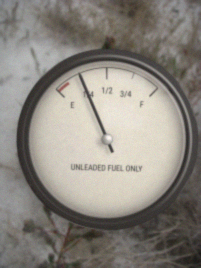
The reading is 0.25
